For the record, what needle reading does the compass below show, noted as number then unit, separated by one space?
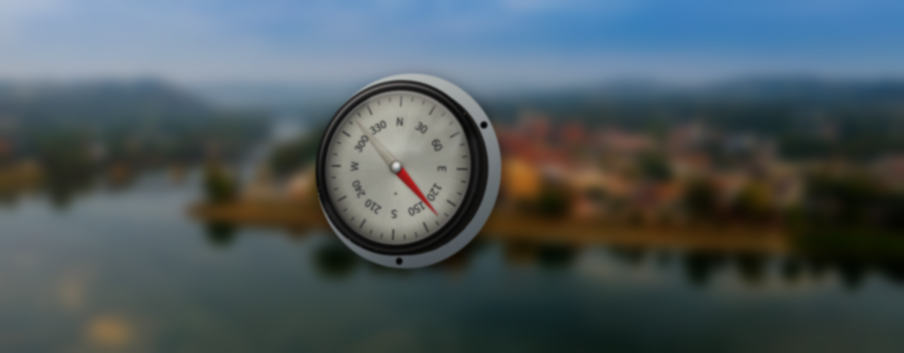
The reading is 135 °
